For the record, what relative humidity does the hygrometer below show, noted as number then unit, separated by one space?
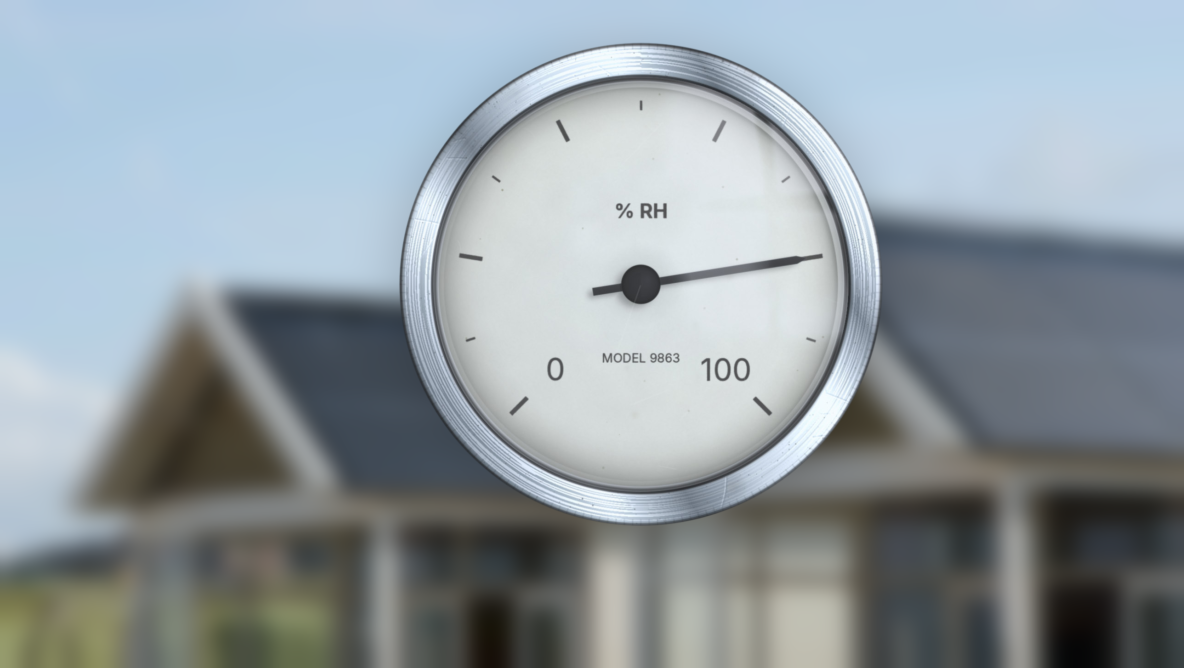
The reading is 80 %
